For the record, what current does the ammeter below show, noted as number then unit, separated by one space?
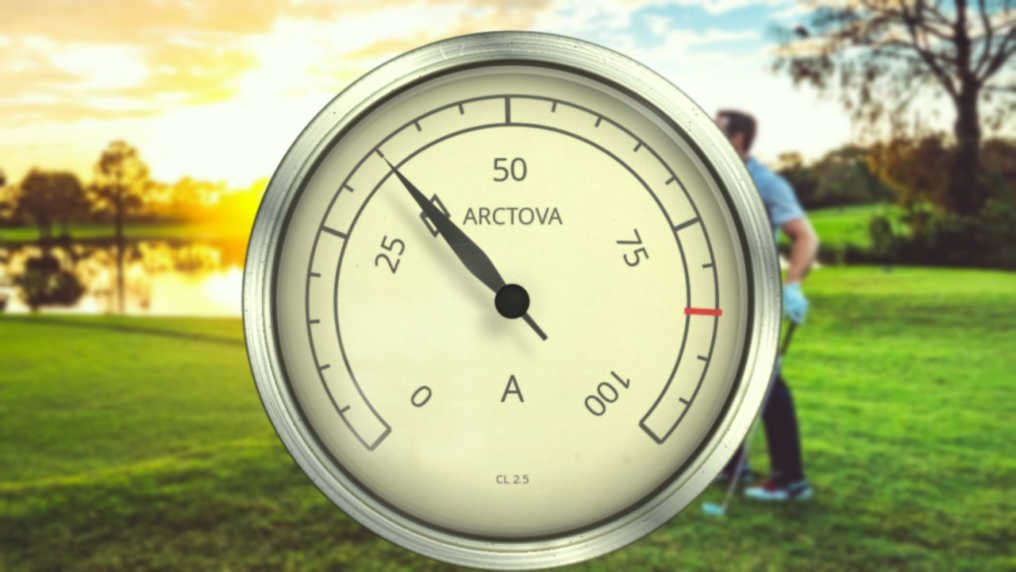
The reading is 35 A
